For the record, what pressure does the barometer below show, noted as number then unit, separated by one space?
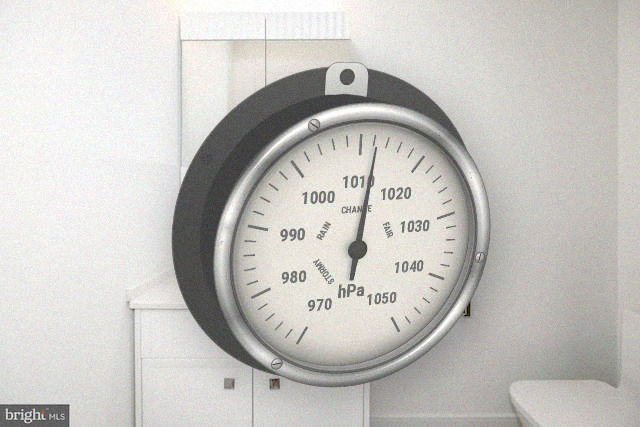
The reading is 1012 hPa
